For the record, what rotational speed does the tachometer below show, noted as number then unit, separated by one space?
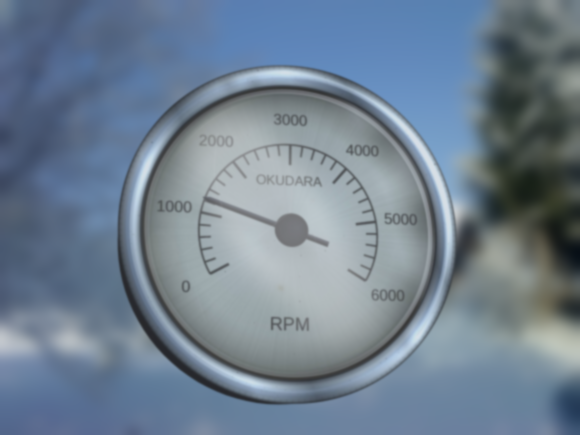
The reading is 1200 rpm
